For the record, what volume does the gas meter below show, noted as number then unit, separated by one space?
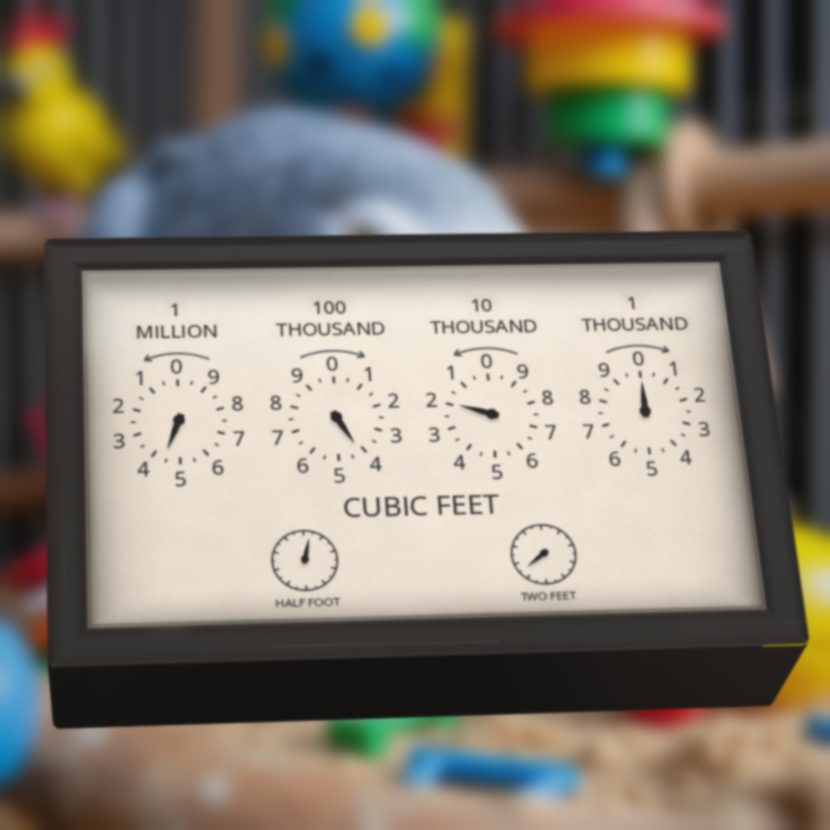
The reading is 442000 ft³
